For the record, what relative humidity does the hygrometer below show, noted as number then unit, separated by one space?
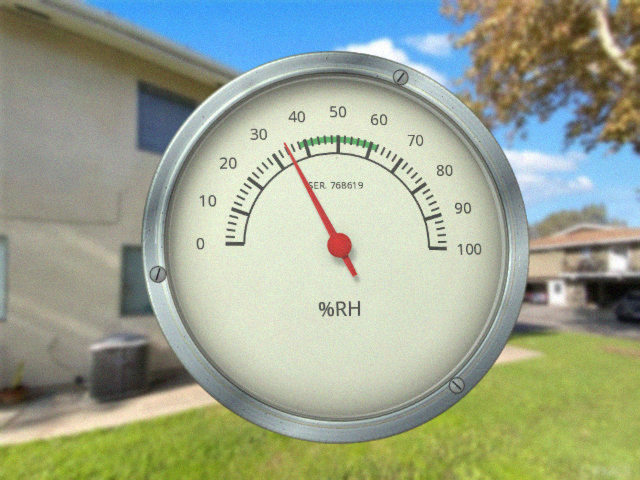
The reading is 34 %
